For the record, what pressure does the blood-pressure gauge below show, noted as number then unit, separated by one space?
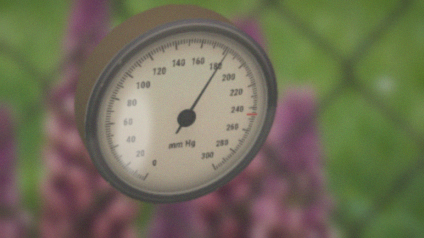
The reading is 180 mmHg
